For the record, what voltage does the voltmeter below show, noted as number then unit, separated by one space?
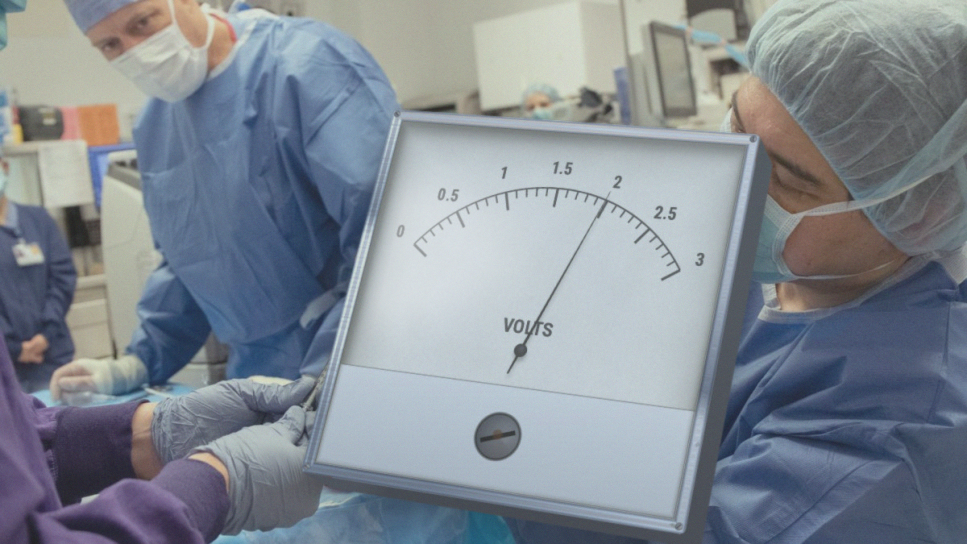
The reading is 2 V
